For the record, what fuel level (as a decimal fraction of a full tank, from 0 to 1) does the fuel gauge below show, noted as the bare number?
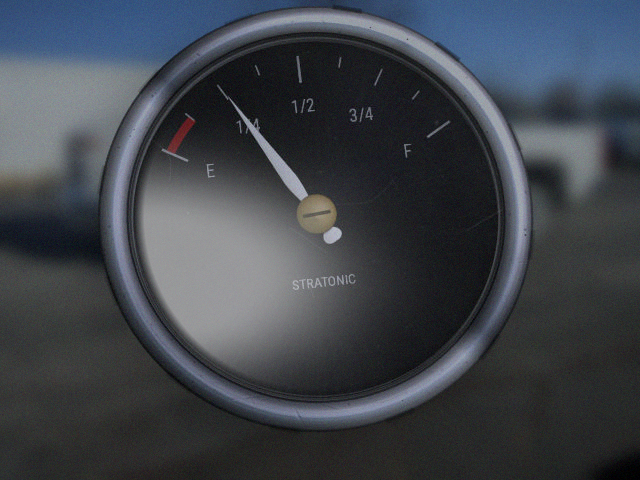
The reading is 0.25
